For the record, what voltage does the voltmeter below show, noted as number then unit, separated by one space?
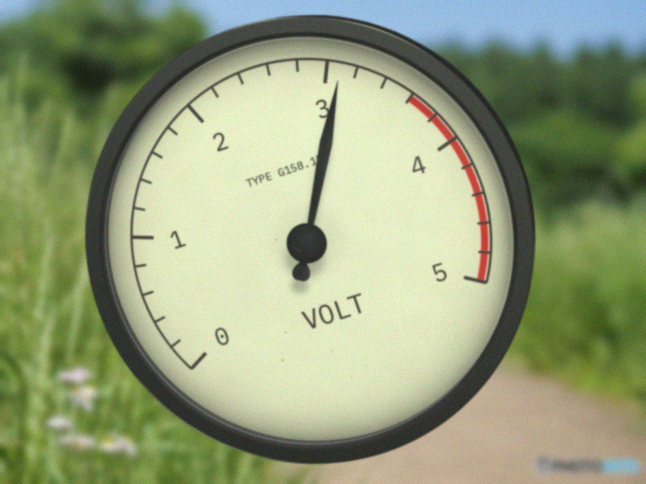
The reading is 3.1 V
